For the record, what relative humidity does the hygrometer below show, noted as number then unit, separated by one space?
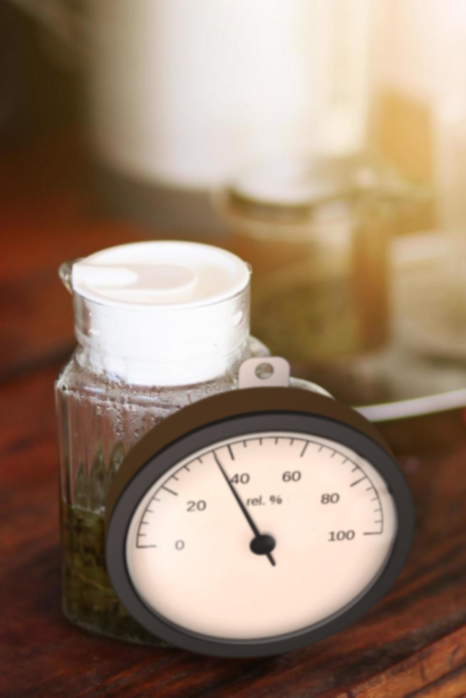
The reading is 36 %
